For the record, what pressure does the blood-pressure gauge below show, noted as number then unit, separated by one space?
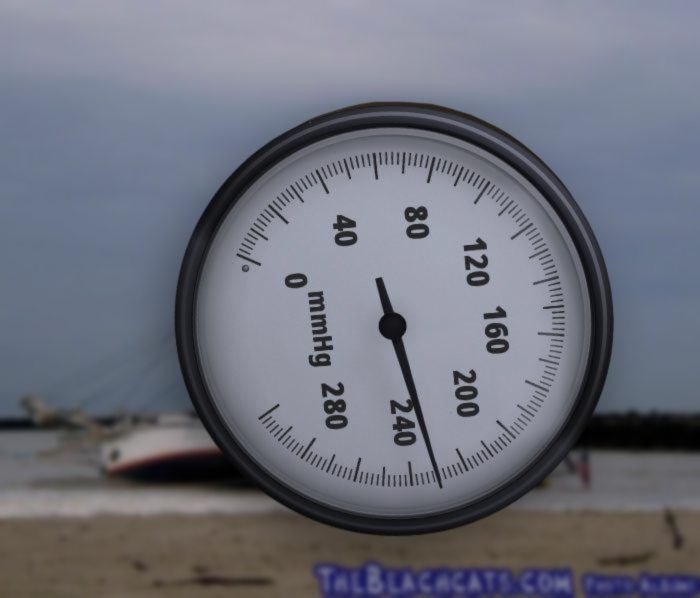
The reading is 230 mmHg
